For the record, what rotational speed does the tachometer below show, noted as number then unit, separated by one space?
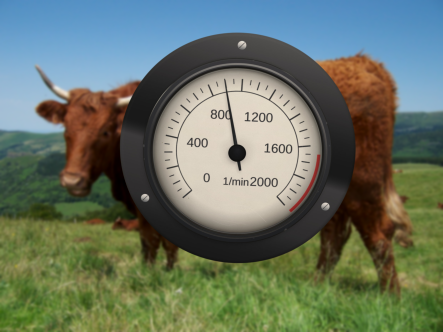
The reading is 900 rpm
